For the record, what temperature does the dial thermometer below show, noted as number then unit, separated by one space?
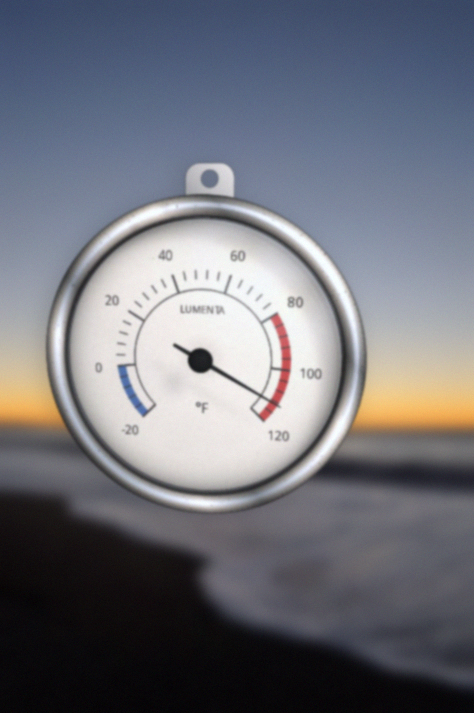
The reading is 112 °F
